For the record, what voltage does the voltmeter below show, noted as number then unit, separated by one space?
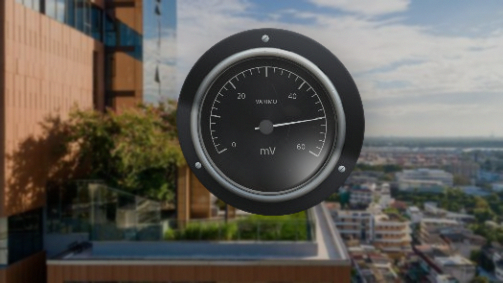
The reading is 50 mV
